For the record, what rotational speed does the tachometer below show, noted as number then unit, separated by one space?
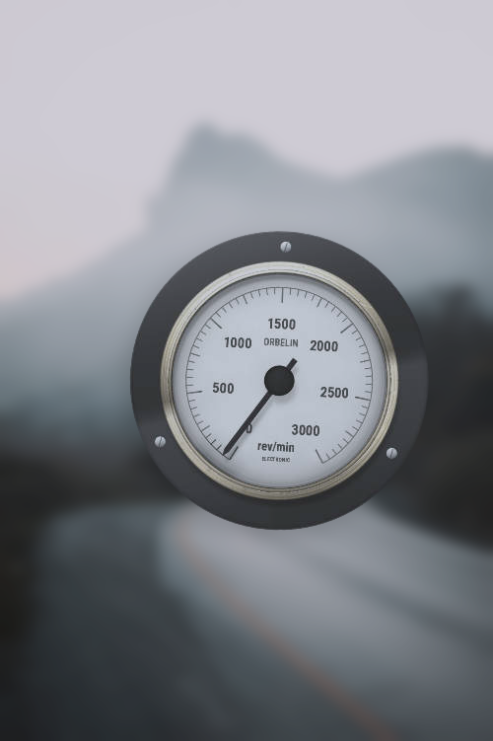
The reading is 50 rpm
